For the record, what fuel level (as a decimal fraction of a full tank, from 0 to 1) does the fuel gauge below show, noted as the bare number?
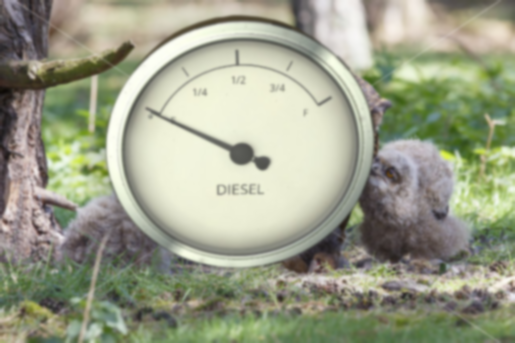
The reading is 0
